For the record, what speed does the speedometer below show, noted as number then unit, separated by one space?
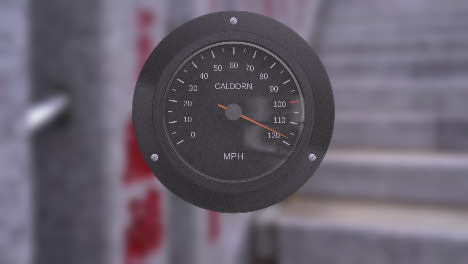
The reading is 117.5 mph
